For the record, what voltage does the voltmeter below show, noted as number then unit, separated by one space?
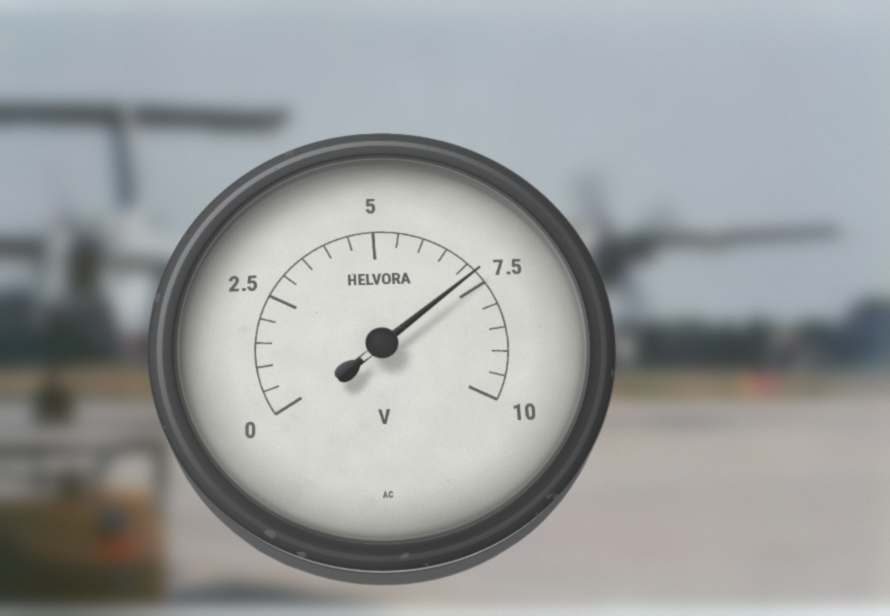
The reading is 7.25 V
